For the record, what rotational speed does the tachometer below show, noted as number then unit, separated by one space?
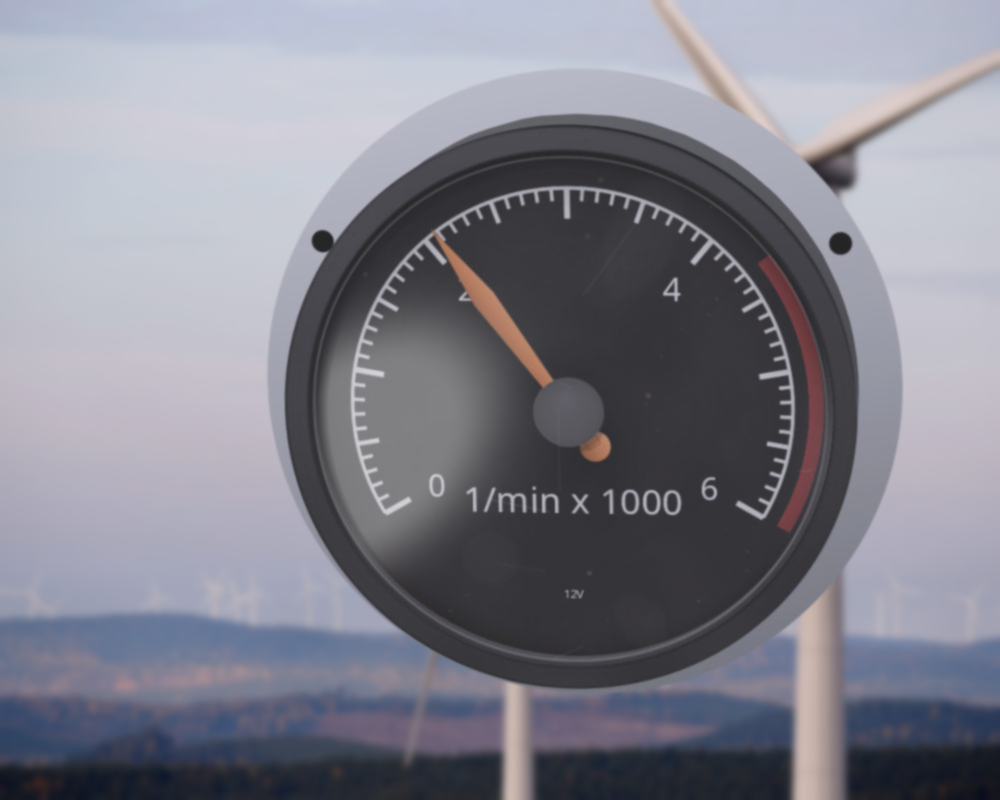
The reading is 2100 rpm
